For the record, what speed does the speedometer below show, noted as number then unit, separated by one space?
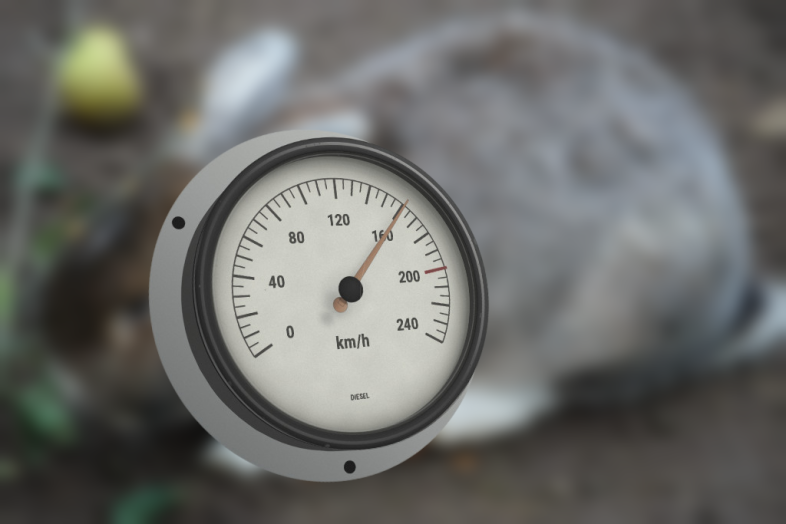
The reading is 160 km/h
